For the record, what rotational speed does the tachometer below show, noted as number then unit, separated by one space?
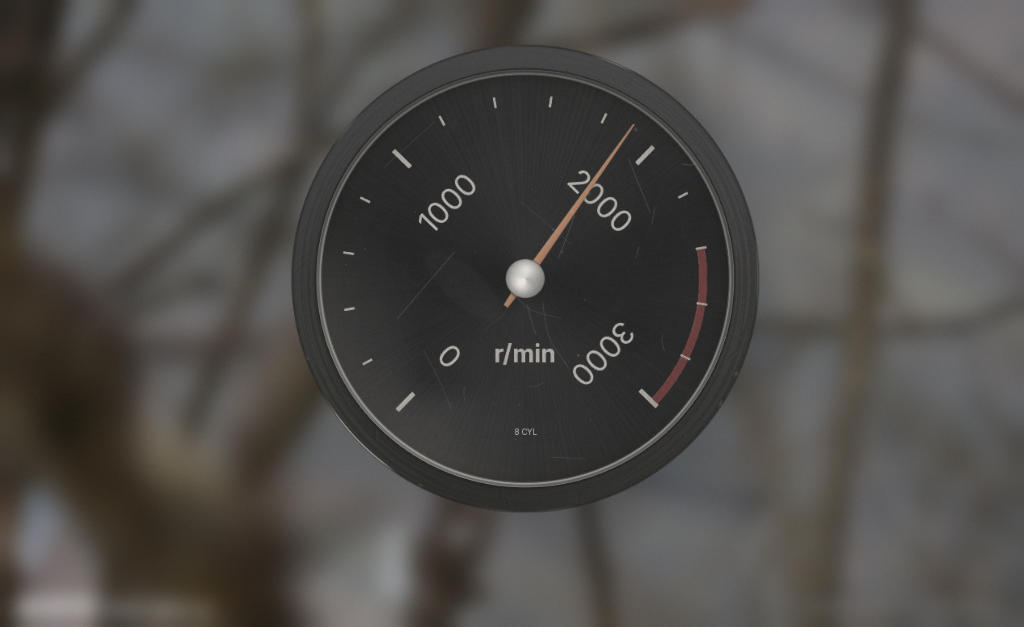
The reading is 1900 rpm
